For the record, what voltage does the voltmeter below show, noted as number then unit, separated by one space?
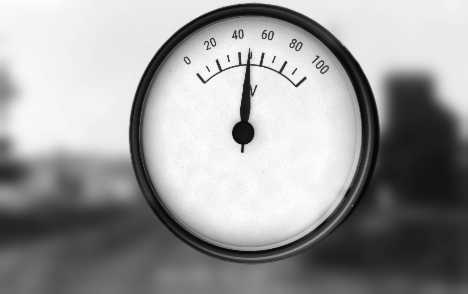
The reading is 50 kV
